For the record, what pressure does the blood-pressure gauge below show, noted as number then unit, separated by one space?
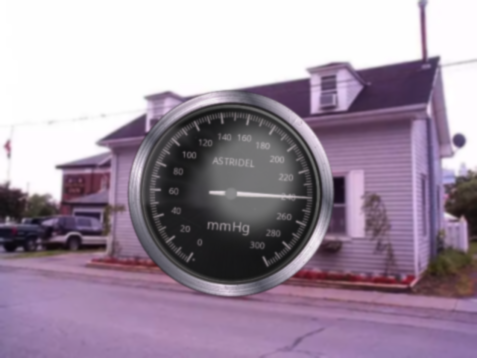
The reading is 240 mmHg
